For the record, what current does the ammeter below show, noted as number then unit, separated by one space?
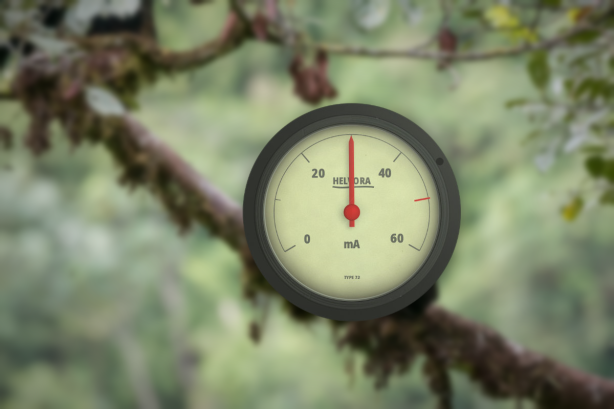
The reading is 30 mA
